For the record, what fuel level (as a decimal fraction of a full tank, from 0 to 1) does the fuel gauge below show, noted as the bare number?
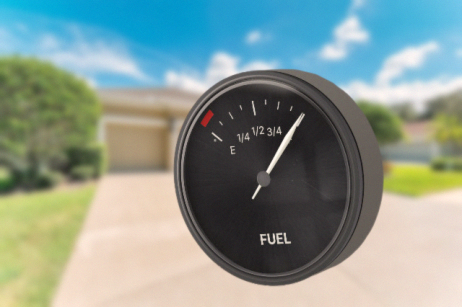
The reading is 1
